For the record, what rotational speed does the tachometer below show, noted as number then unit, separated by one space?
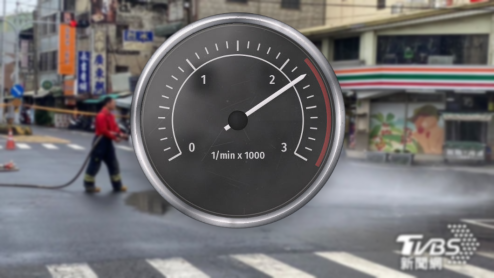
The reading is 2200 rpm
